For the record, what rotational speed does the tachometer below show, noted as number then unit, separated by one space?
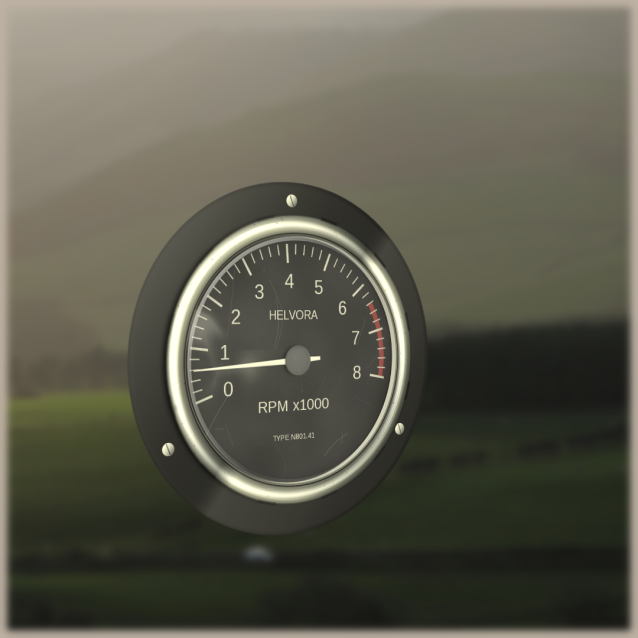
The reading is 600 rpm
